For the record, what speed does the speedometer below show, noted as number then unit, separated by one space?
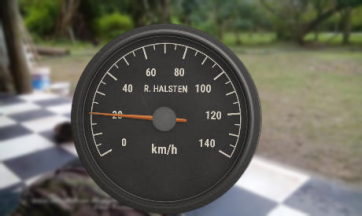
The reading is 20 km/h
